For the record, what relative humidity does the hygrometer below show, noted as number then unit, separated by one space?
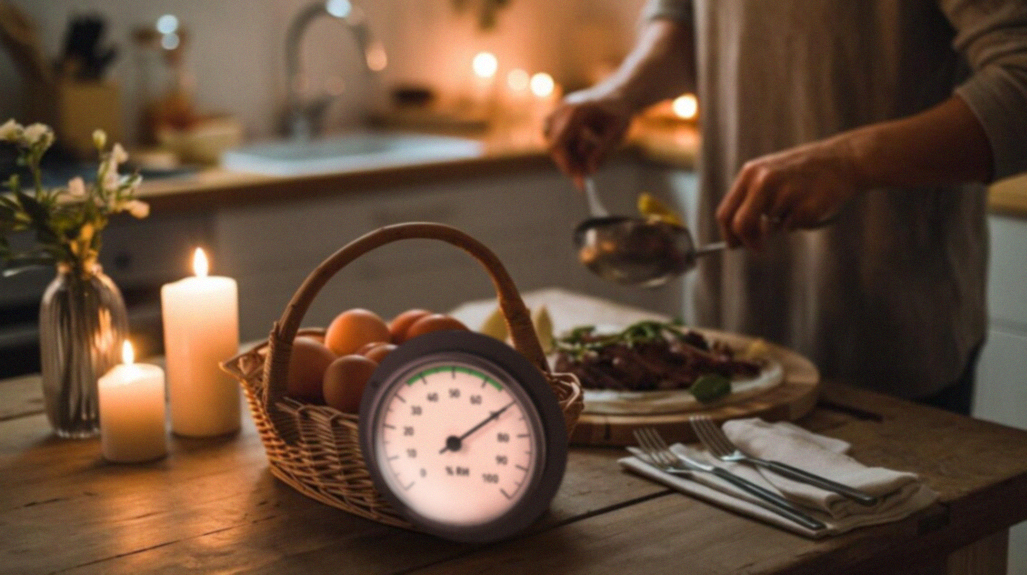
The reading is 70 %
